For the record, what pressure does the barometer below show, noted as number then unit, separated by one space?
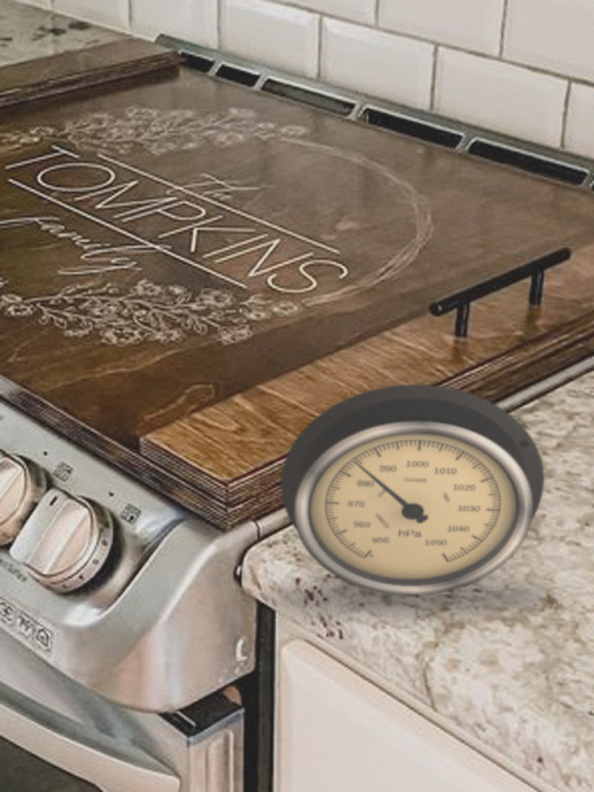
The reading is 985 hPa
